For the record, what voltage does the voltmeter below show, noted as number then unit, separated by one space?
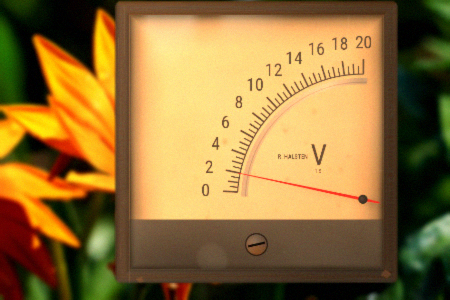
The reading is 2 V
